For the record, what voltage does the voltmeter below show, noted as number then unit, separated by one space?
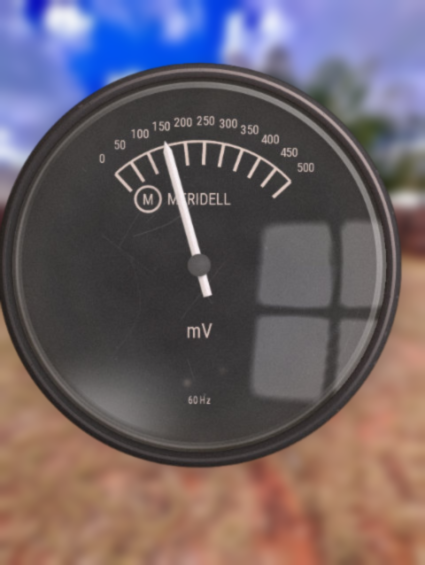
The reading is 150 mV
